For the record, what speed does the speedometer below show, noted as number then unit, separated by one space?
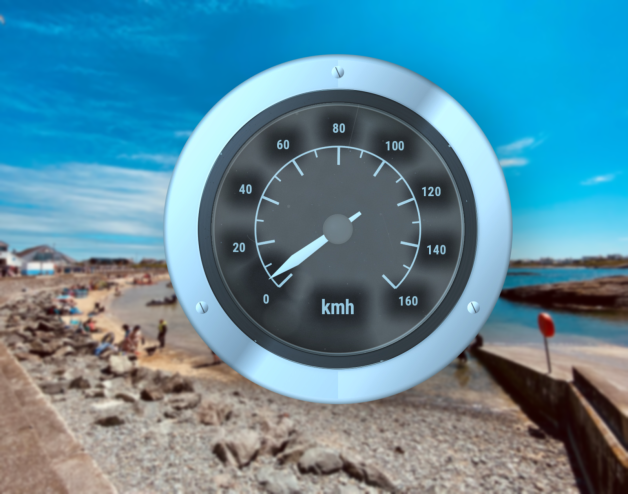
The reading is 5 km/h
